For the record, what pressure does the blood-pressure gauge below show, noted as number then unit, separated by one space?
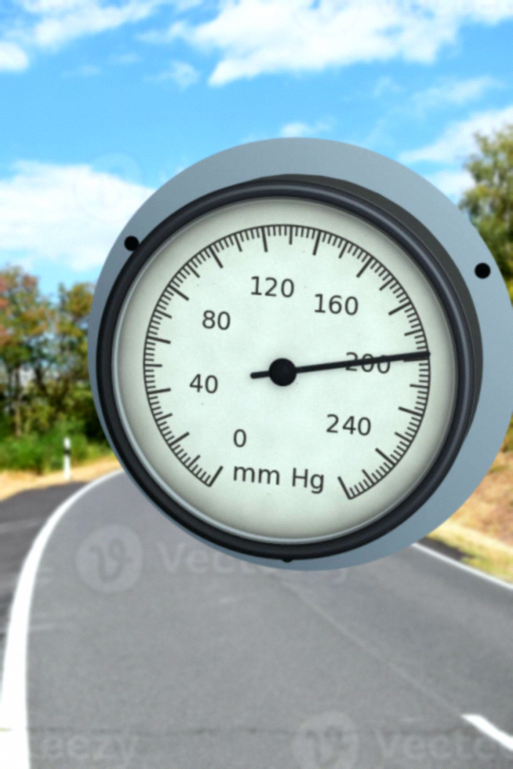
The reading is 198 mmHg
